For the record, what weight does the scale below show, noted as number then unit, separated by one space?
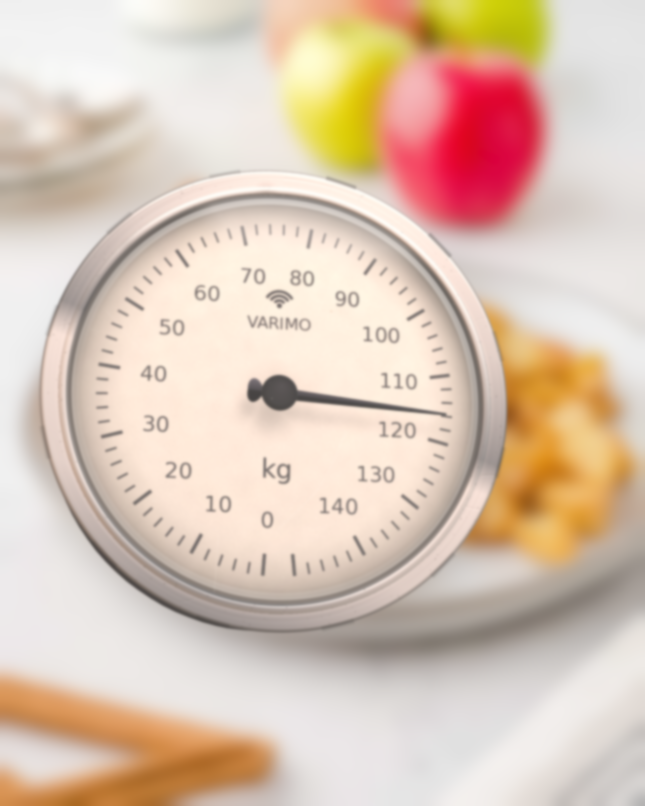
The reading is 116 kg
